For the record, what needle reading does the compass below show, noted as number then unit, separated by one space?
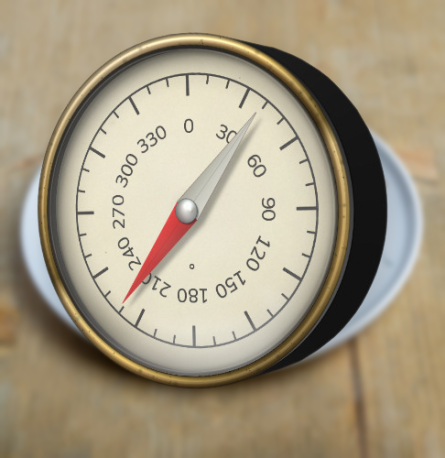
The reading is 220 °
